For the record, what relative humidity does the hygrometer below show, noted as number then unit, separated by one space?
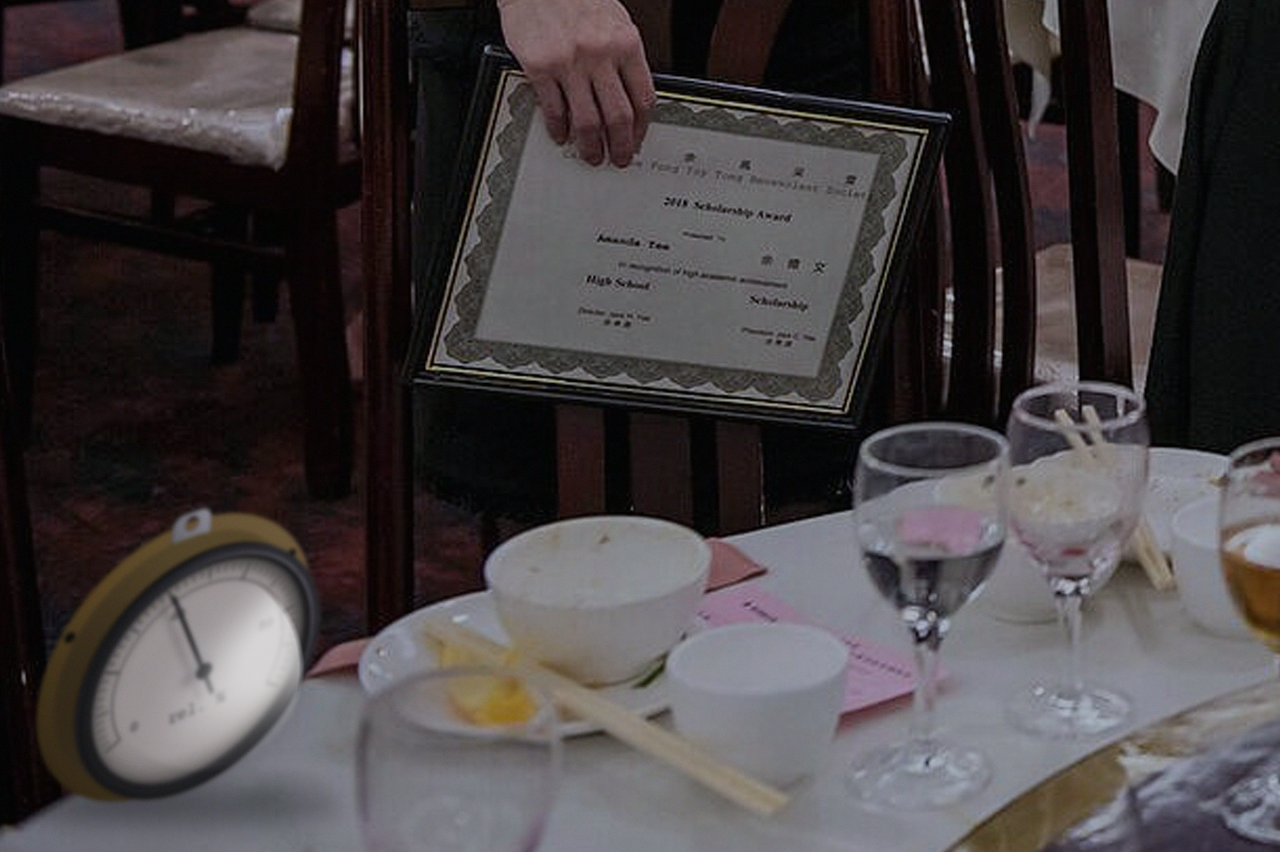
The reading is 40 %
